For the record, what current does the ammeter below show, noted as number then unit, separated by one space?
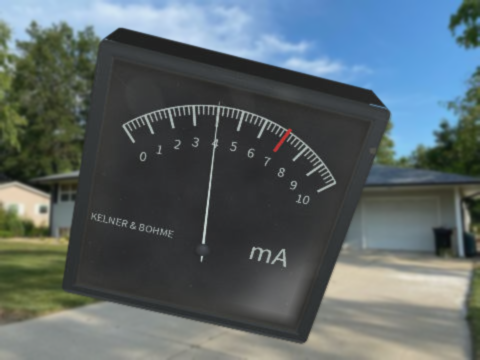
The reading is 4 mA
